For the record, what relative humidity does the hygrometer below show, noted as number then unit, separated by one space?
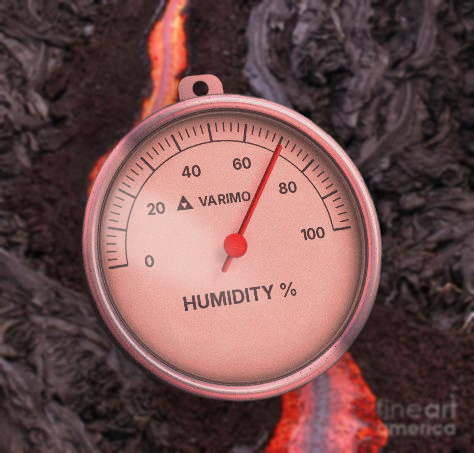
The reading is 70 %
